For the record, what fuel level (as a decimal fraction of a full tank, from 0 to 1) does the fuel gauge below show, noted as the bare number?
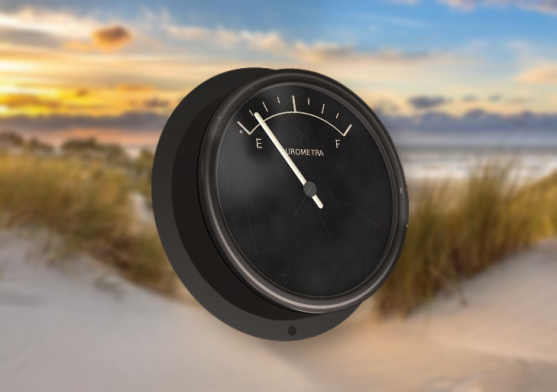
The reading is 0.125
